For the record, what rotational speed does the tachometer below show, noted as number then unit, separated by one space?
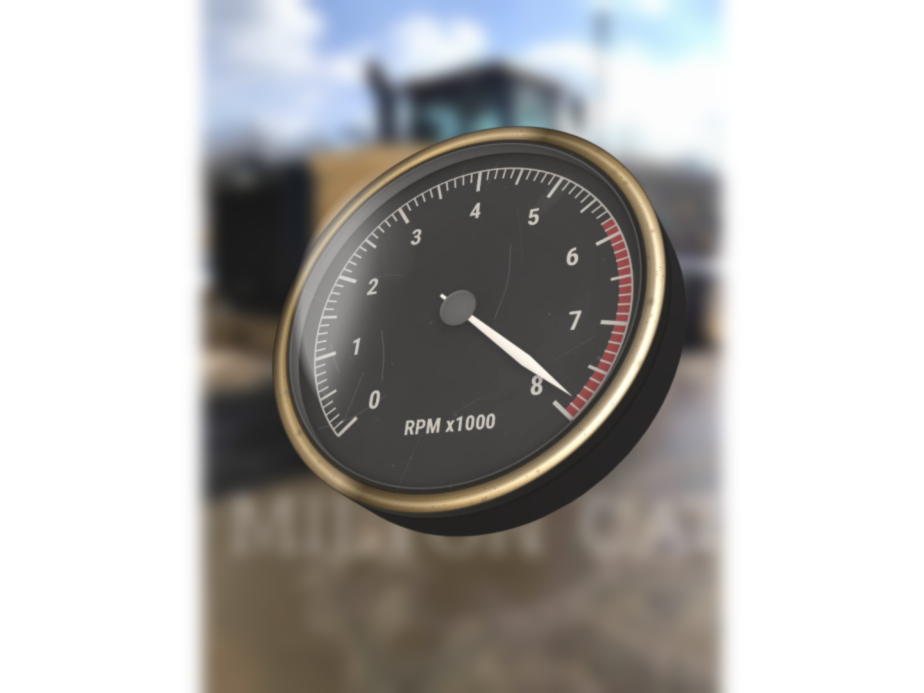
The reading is 7850 rpm
